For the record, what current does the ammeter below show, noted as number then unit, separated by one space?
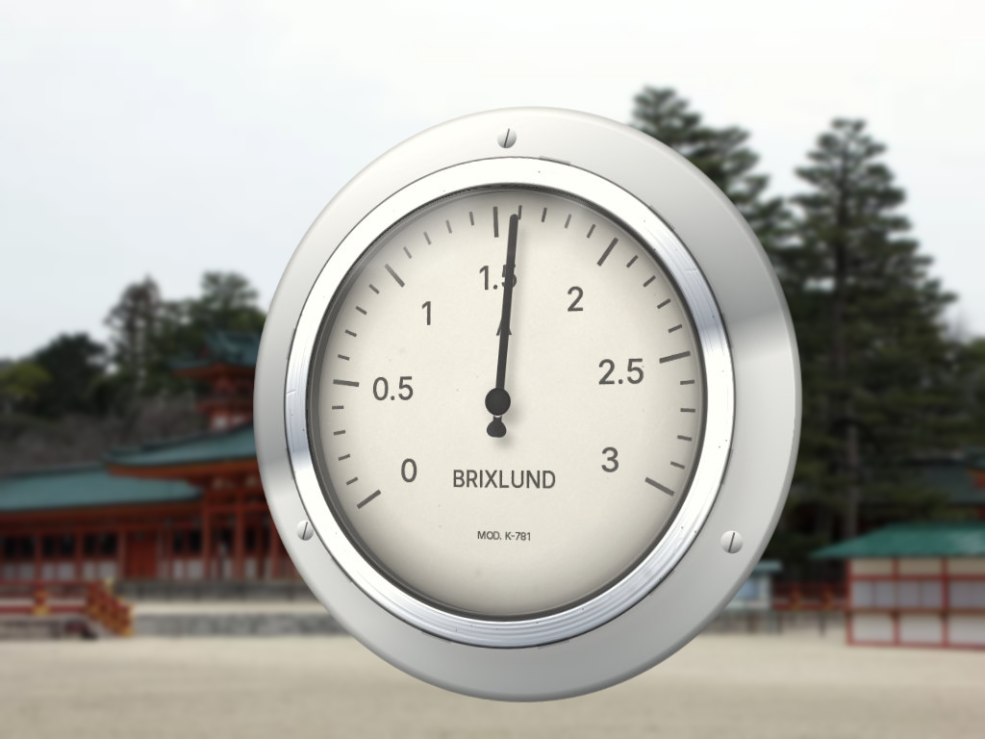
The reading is 1.6 A
